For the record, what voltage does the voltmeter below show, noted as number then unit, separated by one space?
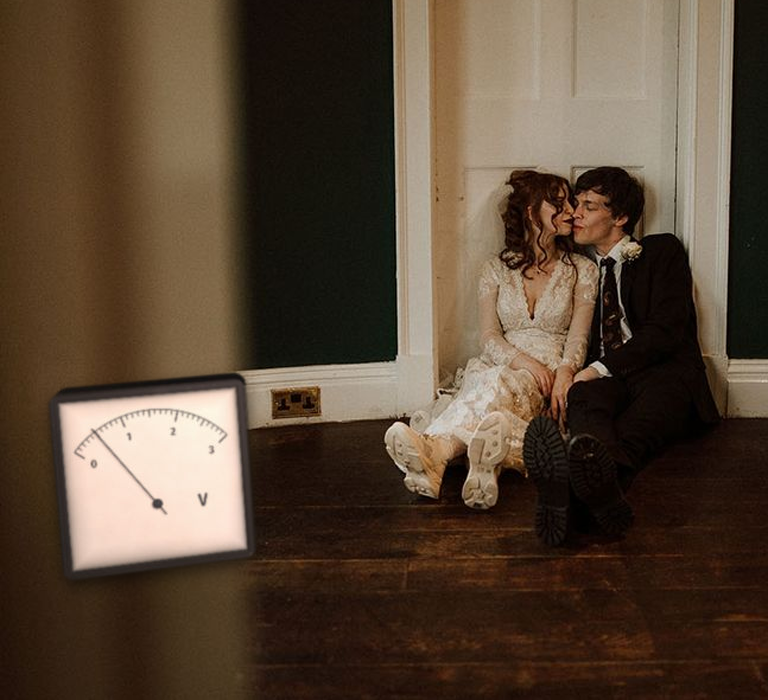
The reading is 0.5 V
